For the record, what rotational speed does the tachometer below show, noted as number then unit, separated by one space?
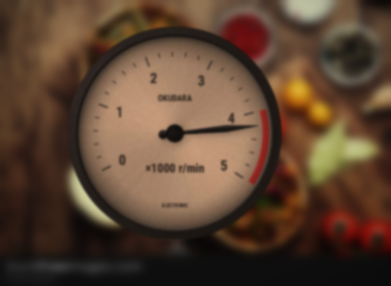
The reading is 4200 rpm
